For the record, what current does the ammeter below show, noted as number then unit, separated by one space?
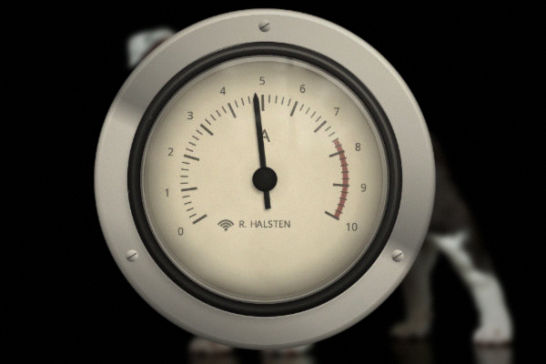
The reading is 4.8 A
